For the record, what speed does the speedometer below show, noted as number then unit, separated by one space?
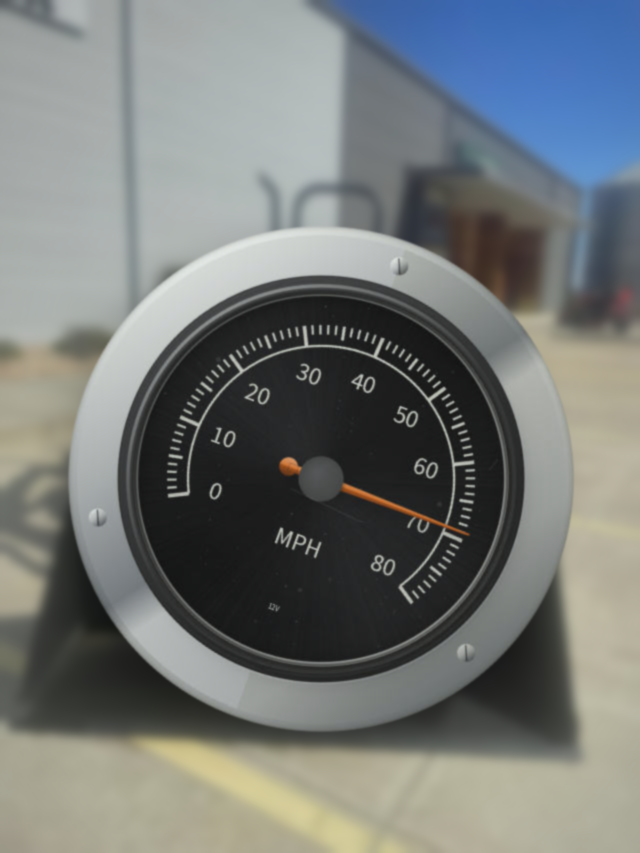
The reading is 69 mph
